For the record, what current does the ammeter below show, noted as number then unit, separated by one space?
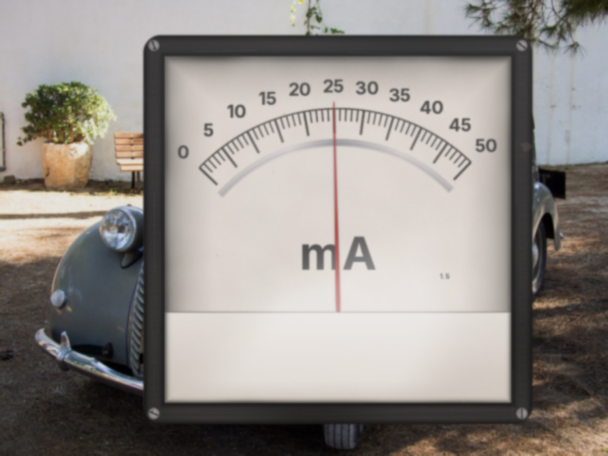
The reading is 25 mA
